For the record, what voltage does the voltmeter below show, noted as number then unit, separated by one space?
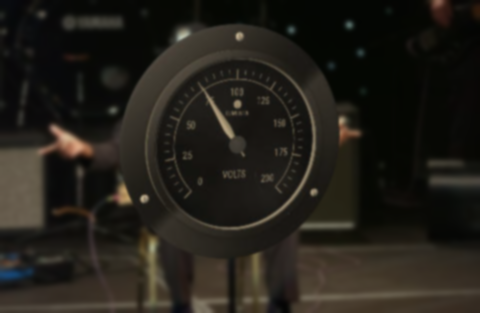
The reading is 75 V
